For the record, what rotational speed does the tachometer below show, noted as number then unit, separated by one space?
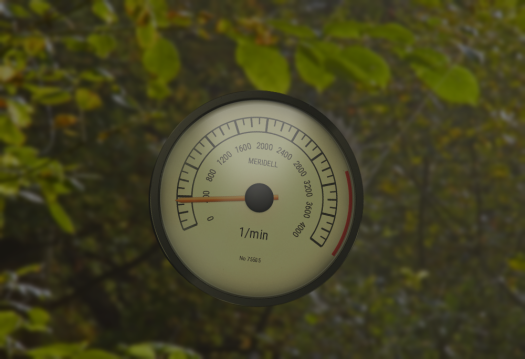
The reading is 350 rpm
